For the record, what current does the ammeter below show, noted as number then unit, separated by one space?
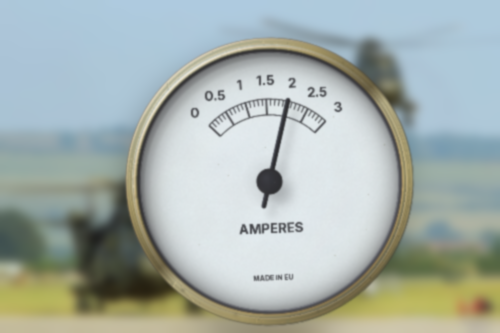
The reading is 2 A
